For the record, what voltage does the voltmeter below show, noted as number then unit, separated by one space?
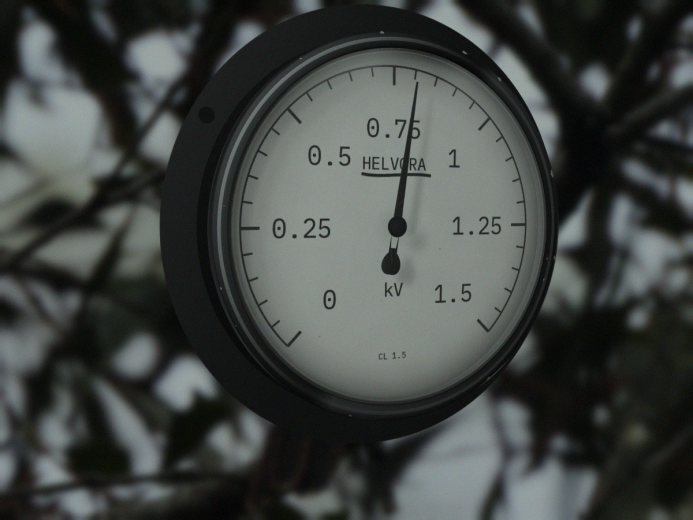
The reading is 0.8 kV
